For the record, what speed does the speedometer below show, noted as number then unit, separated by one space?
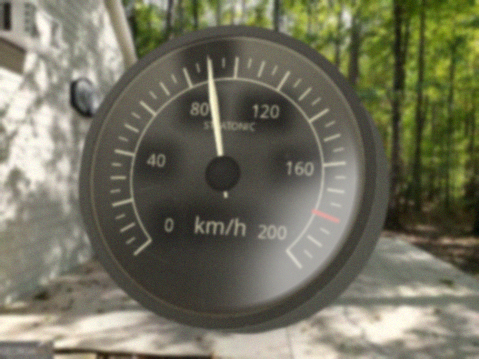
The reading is 90 km/h
